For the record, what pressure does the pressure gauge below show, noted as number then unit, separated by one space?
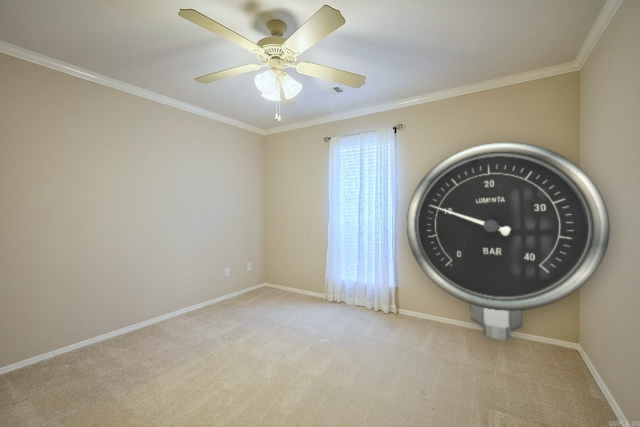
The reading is 10 bar
